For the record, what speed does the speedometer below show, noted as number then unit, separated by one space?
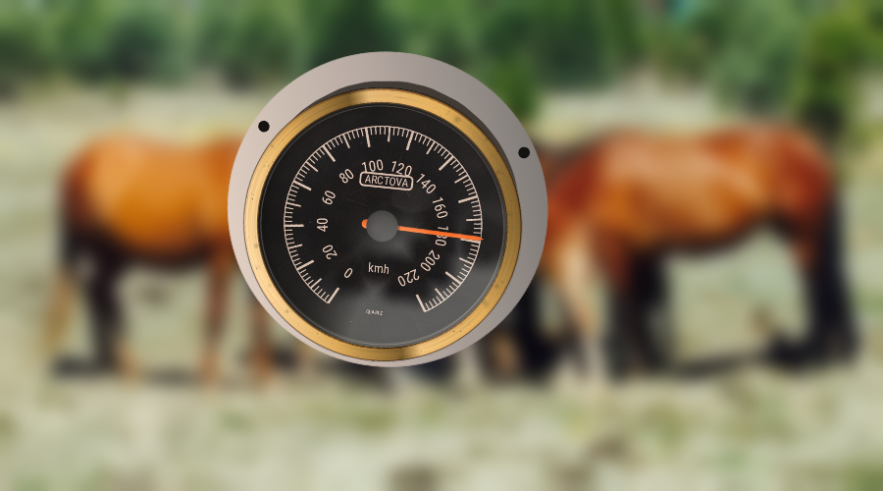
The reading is 178 km/h
